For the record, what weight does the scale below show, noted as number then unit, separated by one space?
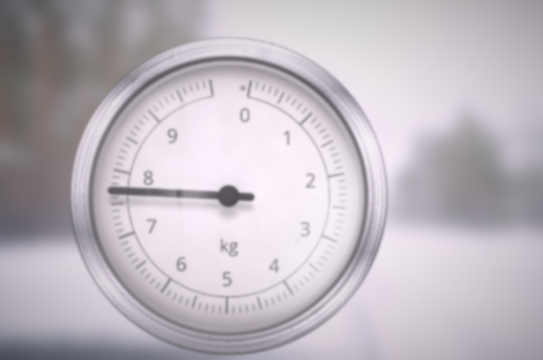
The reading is 7.7 kg
